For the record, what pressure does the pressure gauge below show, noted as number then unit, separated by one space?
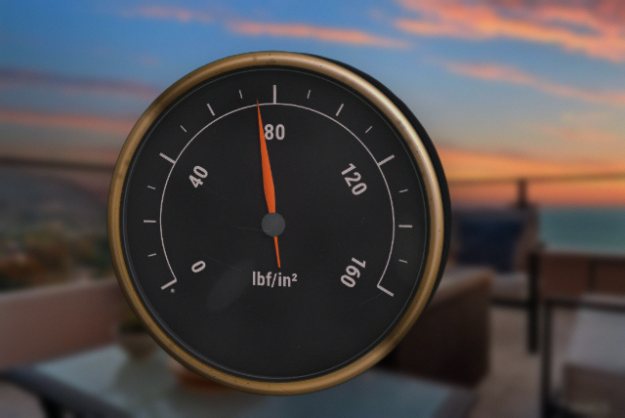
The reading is 75 psi
